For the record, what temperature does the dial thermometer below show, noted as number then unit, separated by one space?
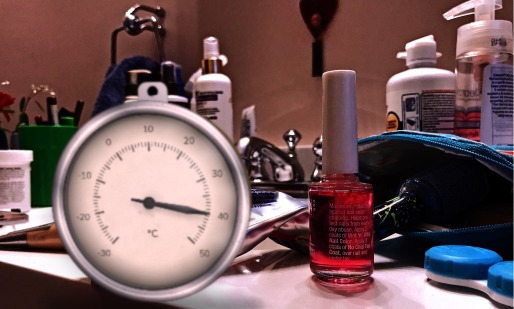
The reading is 40 °C
